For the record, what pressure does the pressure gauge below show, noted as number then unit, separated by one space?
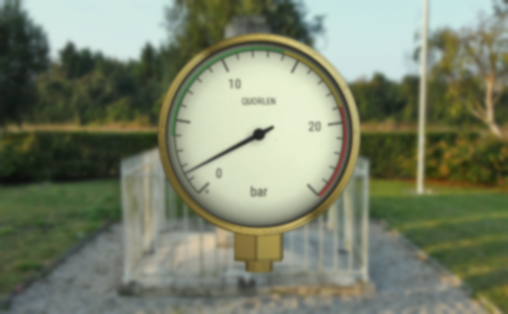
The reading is 1.5 bar
